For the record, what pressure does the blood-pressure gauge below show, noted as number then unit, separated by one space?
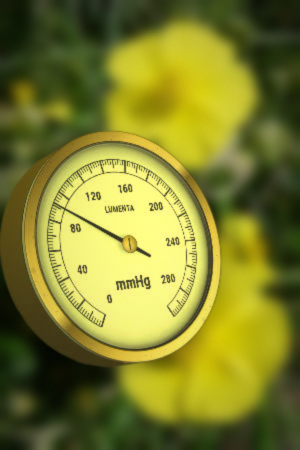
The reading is 90 mmHg
